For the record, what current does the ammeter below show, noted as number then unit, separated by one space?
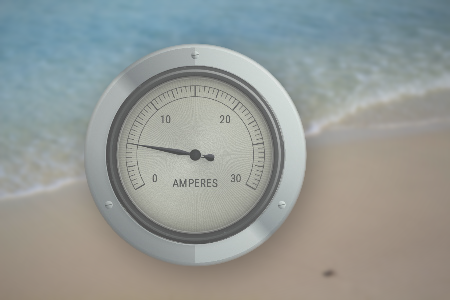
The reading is 5 A
